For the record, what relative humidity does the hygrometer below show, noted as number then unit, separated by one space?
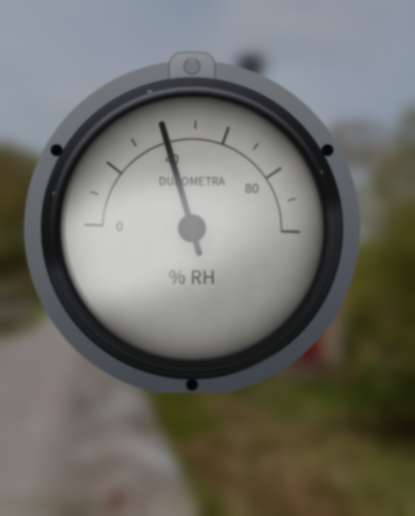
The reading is 40 %
